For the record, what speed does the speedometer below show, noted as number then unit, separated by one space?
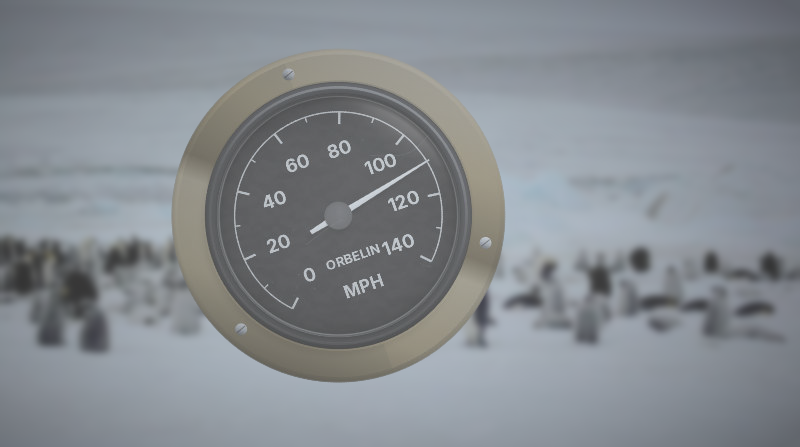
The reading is 110 mph
